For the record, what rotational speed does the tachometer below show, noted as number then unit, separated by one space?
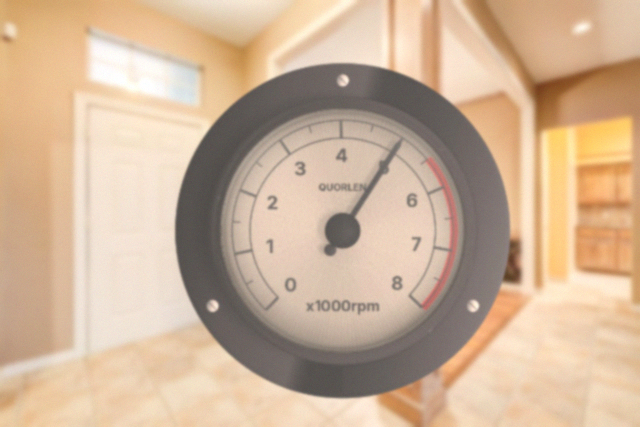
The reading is 5000 rpm
